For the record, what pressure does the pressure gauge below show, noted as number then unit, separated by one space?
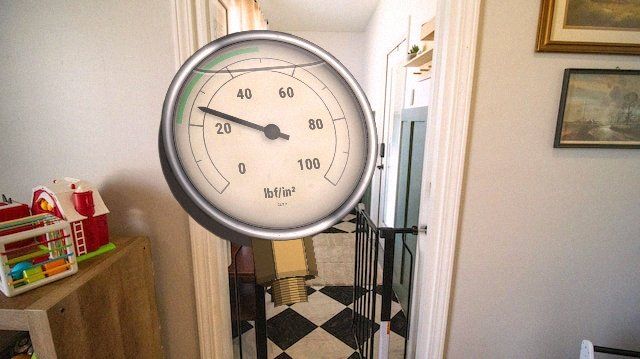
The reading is 25 psi
